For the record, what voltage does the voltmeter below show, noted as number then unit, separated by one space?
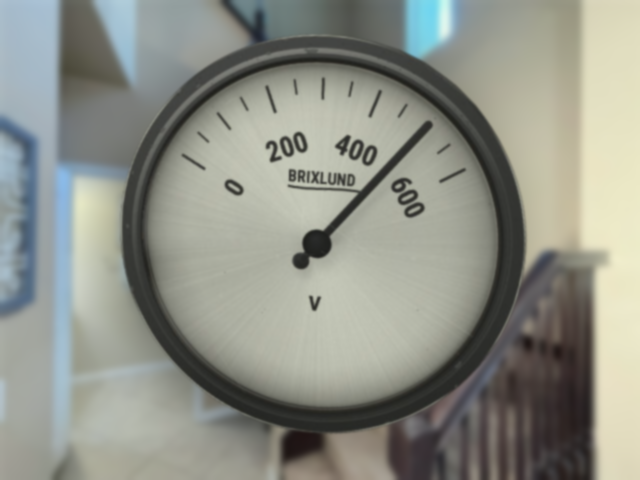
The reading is 500 V
